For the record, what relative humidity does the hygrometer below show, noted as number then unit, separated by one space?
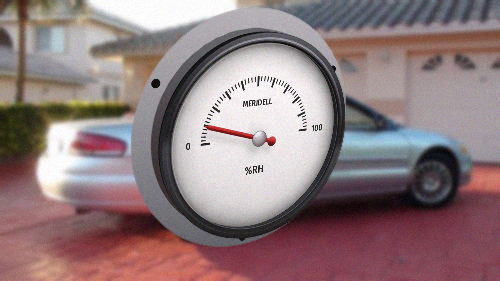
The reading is 10 %
